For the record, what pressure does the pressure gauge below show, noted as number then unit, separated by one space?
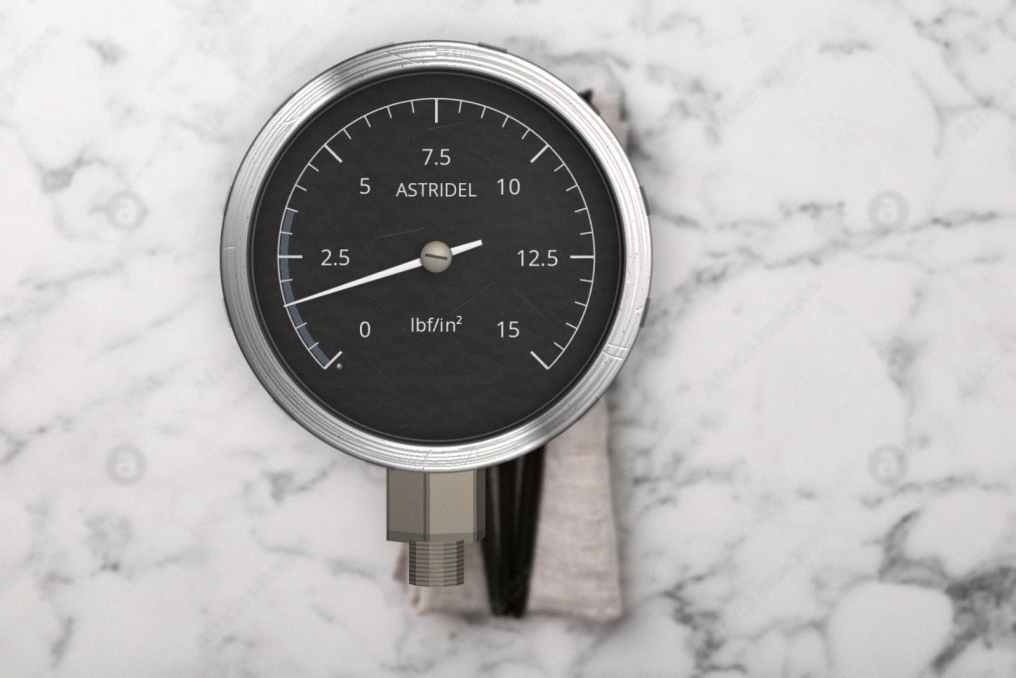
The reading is 1.5 psi
